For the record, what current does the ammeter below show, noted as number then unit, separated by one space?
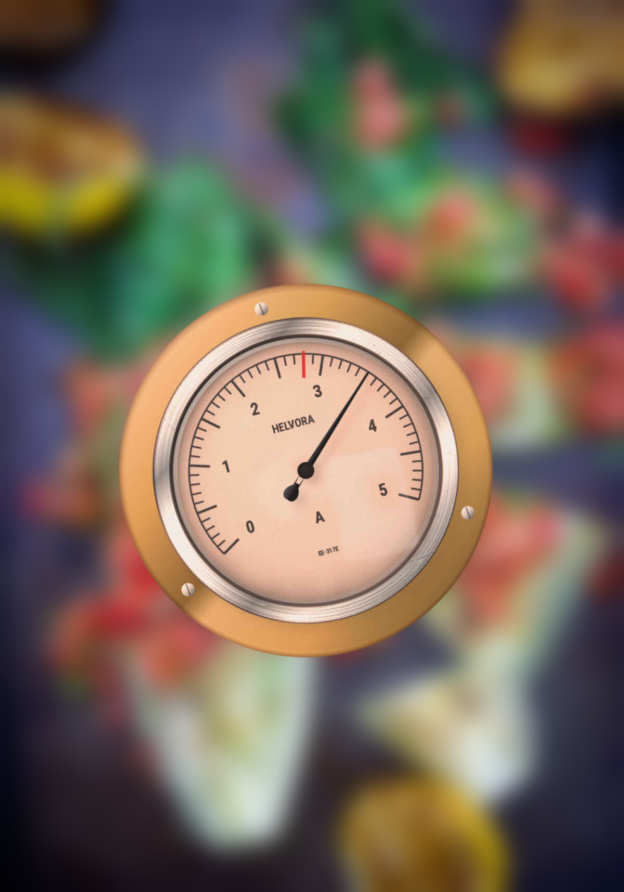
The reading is 3.5 A
